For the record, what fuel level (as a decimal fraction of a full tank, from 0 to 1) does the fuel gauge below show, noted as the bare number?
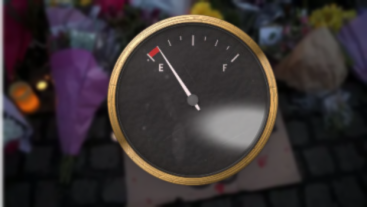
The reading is 0.125
